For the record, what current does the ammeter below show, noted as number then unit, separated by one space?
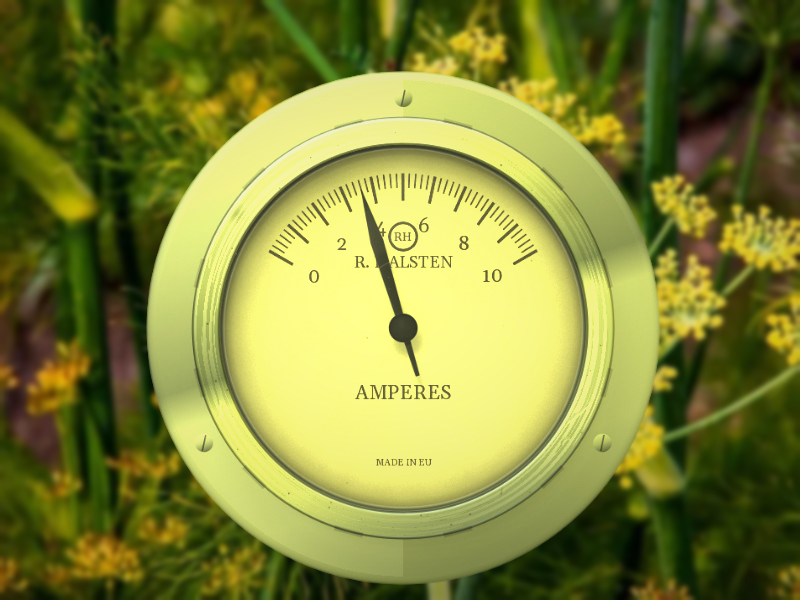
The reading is 3.6 A
